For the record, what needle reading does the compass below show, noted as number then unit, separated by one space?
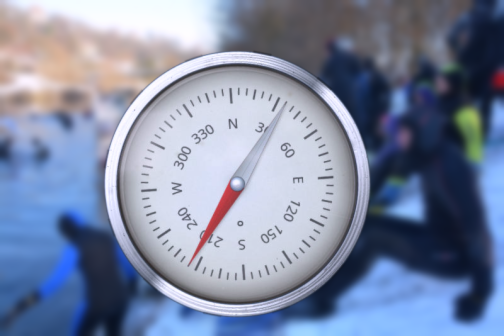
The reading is 215 °
